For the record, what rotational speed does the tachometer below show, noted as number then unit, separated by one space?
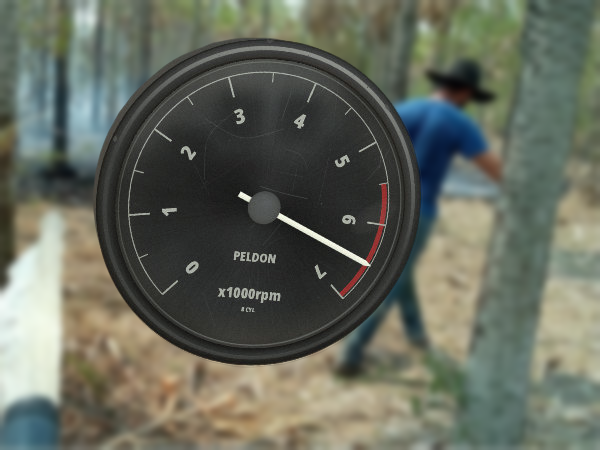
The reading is 6500 rpm
